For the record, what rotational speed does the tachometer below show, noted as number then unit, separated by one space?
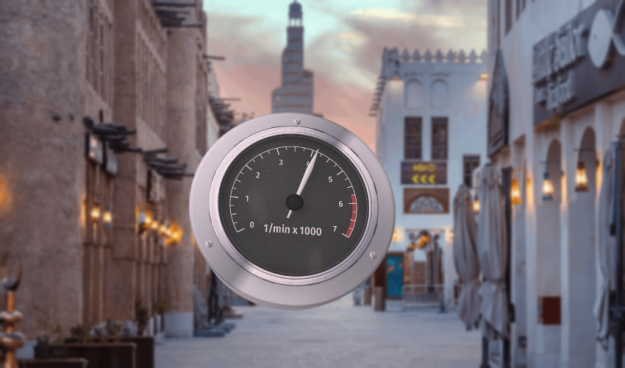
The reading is 4125 rpm
